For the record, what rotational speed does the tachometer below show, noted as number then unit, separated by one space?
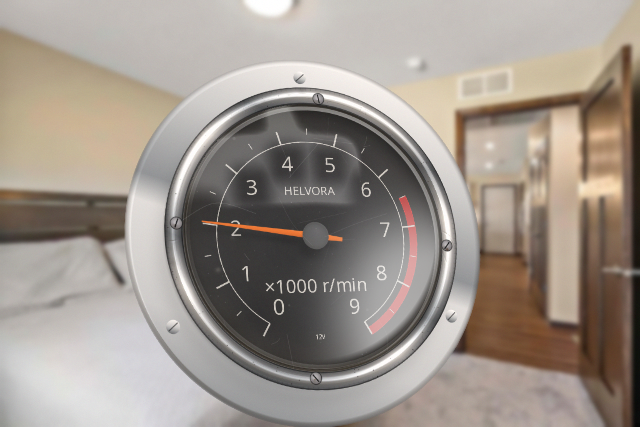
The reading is 2000 rpm
